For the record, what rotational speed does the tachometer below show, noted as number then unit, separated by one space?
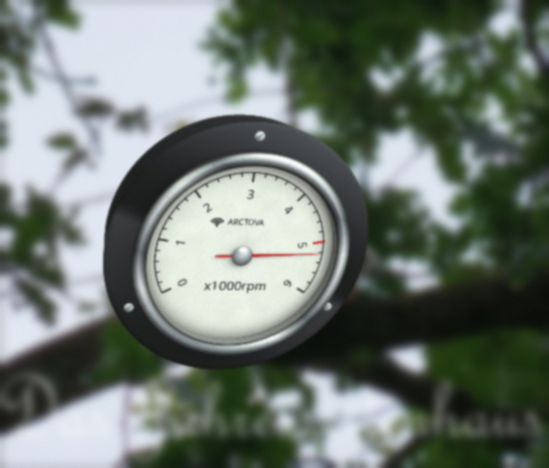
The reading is 5200 rpm
